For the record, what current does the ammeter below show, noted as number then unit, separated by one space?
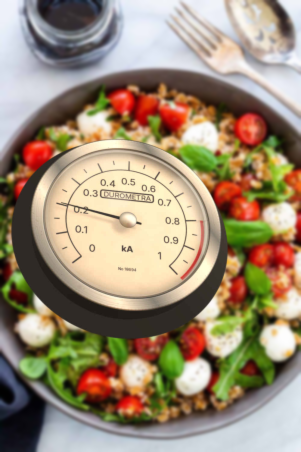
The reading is 0.2 kA
